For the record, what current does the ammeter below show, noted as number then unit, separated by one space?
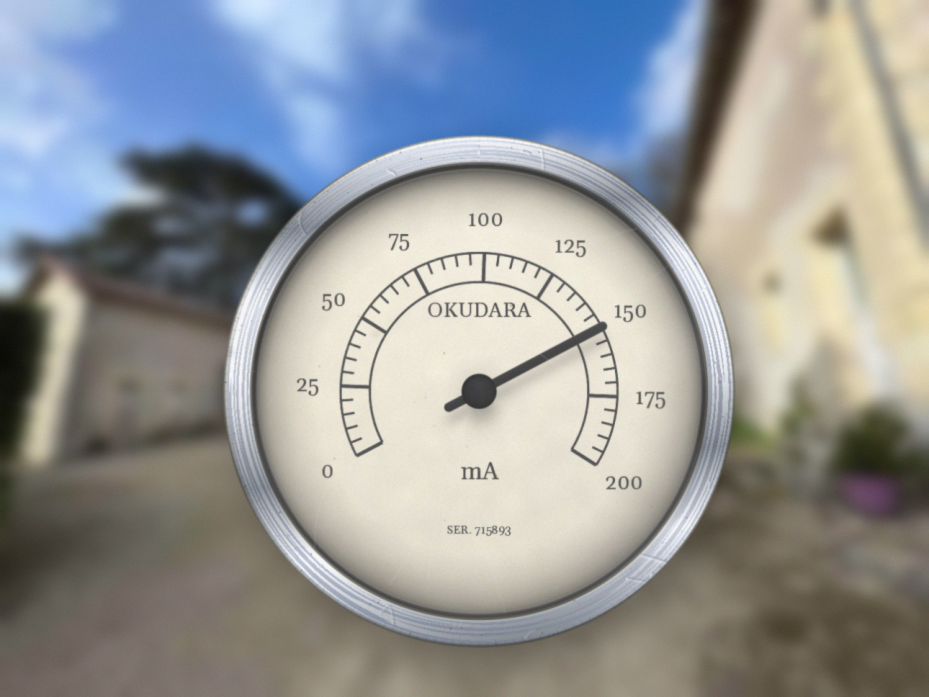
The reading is 150 mA
